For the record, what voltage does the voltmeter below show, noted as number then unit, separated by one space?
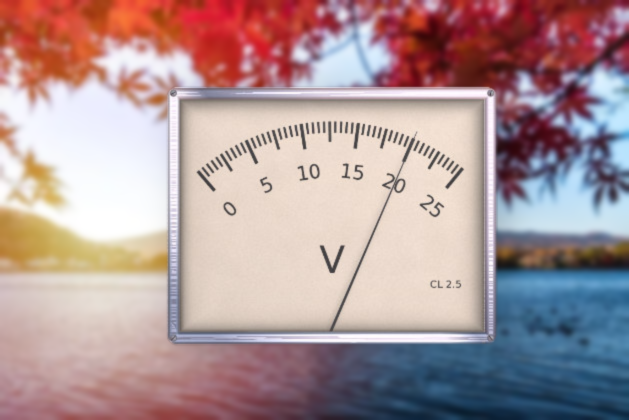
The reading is 20 V
